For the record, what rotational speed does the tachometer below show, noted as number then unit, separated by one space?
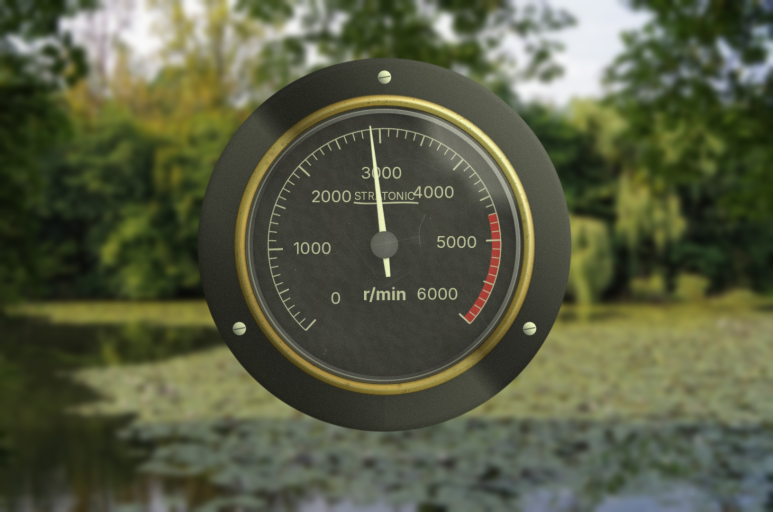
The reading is 2900 rpm
